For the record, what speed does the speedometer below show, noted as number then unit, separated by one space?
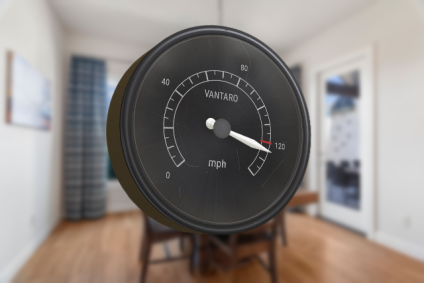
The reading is 125 mph
